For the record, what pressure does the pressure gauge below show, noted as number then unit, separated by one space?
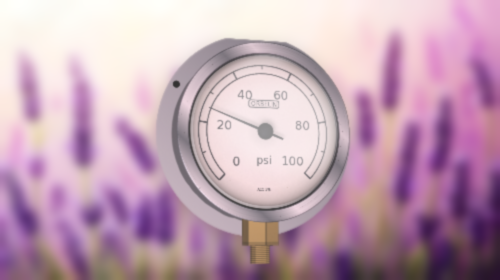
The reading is 25 psi
